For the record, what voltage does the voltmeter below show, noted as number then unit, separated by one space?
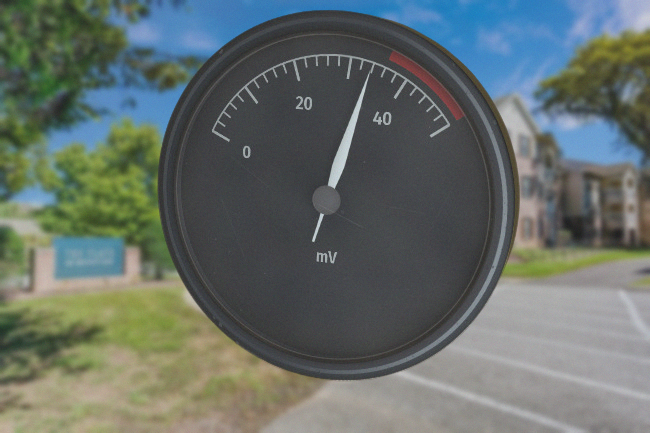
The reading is 34 mV
